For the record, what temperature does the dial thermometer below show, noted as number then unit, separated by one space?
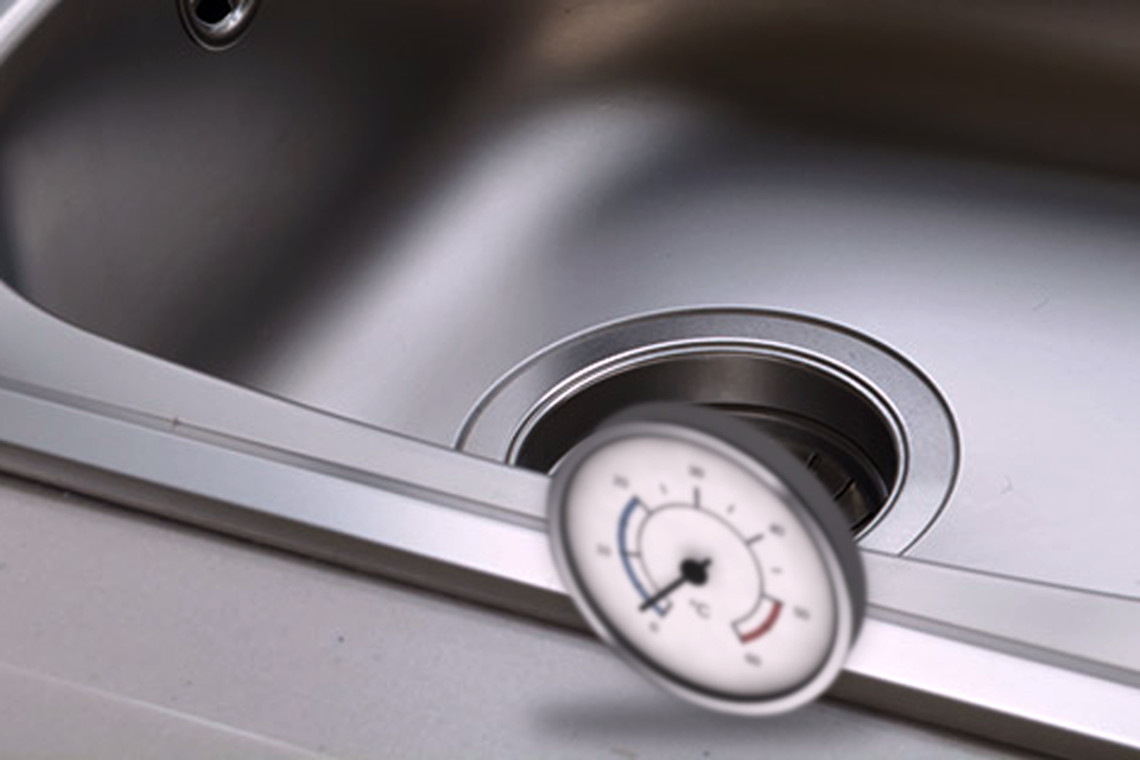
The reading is 2.5 °C
